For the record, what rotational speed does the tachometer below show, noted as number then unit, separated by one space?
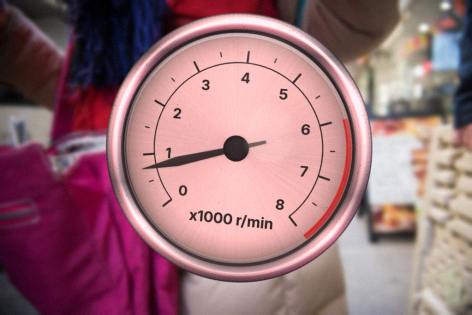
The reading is 750 rpm
